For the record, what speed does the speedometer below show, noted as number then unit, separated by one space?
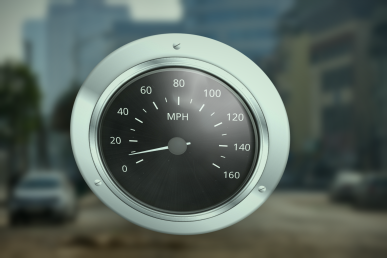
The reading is 10 mph
